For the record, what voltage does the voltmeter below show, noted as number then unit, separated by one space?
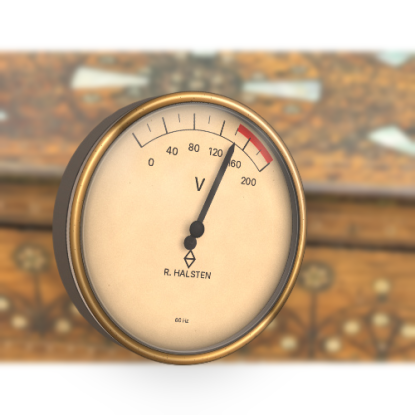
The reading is 140 V
